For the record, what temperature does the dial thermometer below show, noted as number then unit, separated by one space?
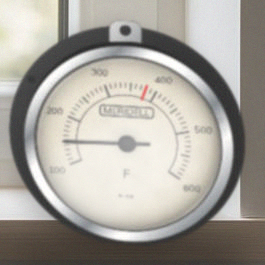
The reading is 150 °F
